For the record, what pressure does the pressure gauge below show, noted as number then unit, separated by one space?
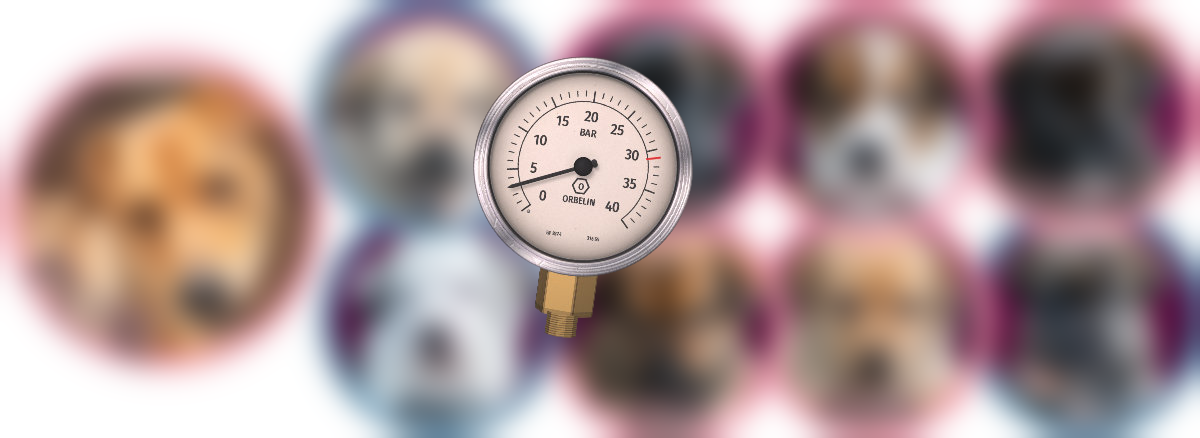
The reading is 3 bar
